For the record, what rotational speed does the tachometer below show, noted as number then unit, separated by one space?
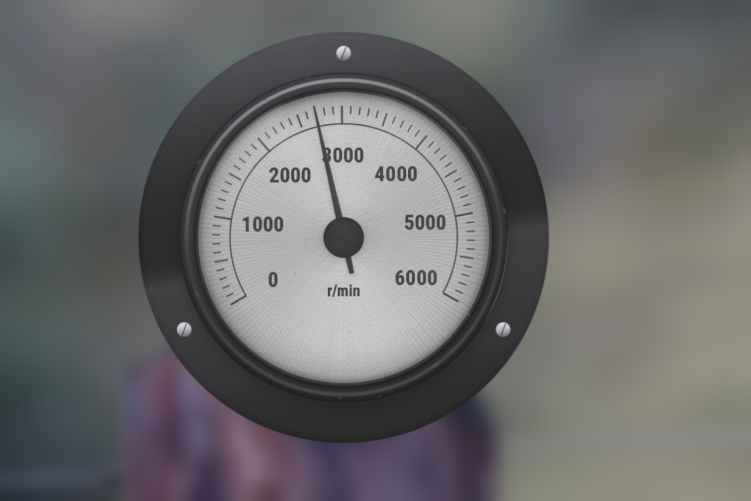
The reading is 2700 rpm
